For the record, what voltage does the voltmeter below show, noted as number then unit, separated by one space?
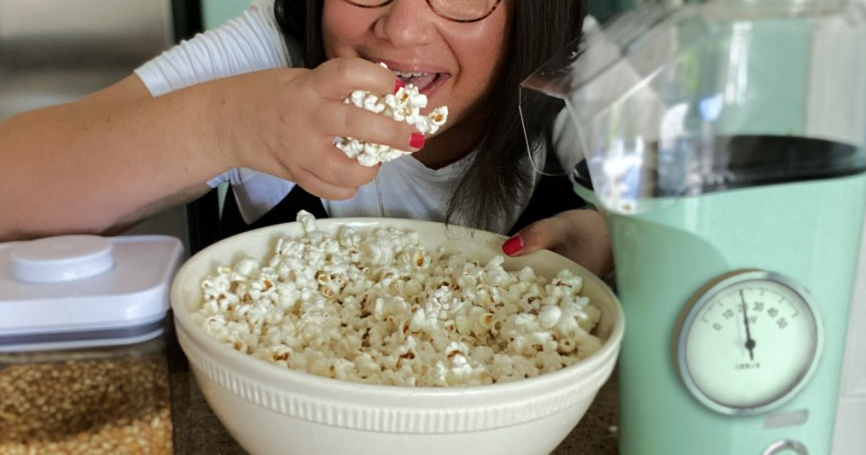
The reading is 20 mV
